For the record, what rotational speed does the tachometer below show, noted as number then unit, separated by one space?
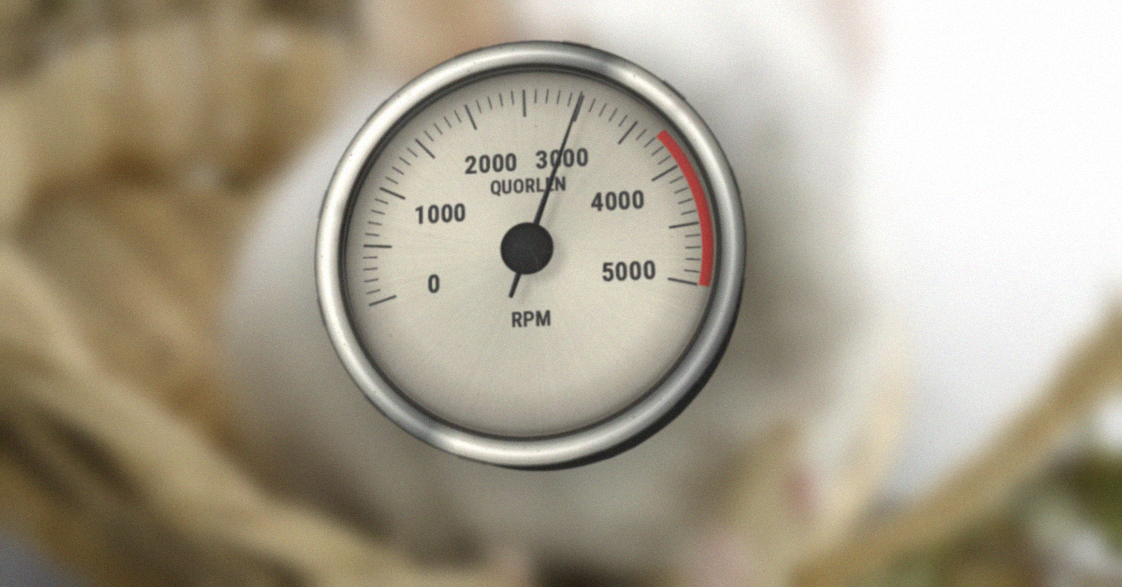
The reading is 3000 rpm
